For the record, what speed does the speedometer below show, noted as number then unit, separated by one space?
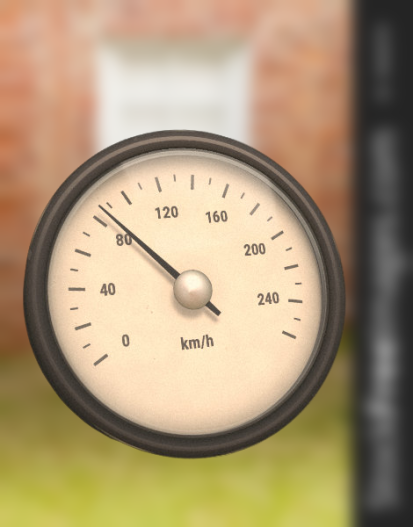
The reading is 85 km/h
